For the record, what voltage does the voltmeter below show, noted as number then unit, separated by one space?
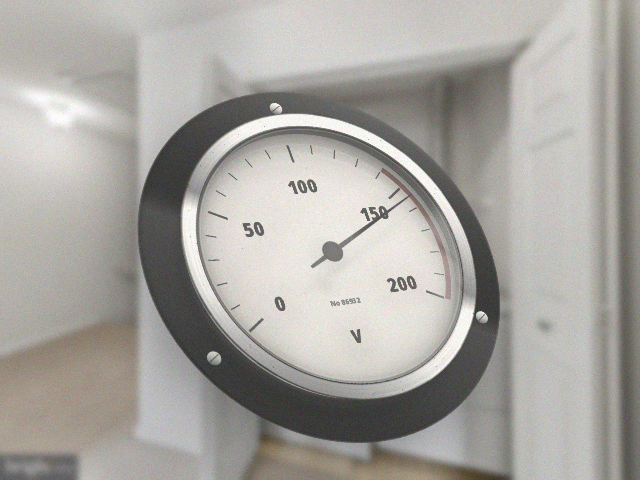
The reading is 155 V
